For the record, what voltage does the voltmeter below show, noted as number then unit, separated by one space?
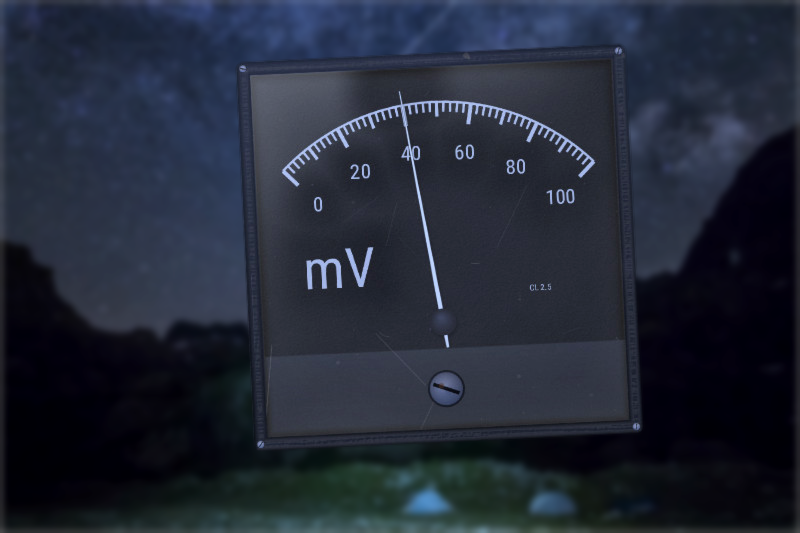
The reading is 40 mV
